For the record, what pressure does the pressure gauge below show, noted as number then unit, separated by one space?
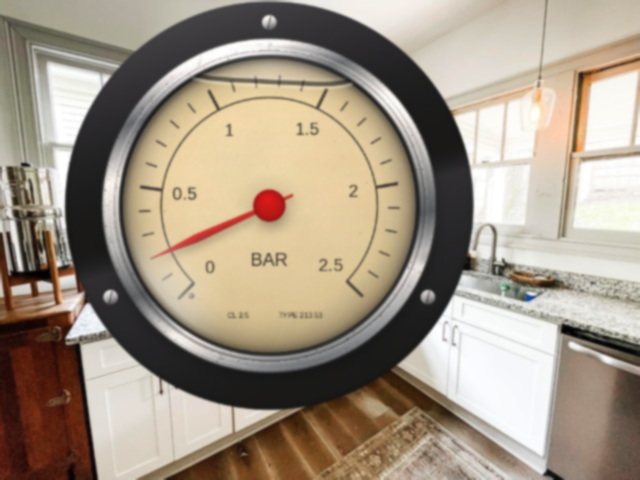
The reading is 0.2 bar
